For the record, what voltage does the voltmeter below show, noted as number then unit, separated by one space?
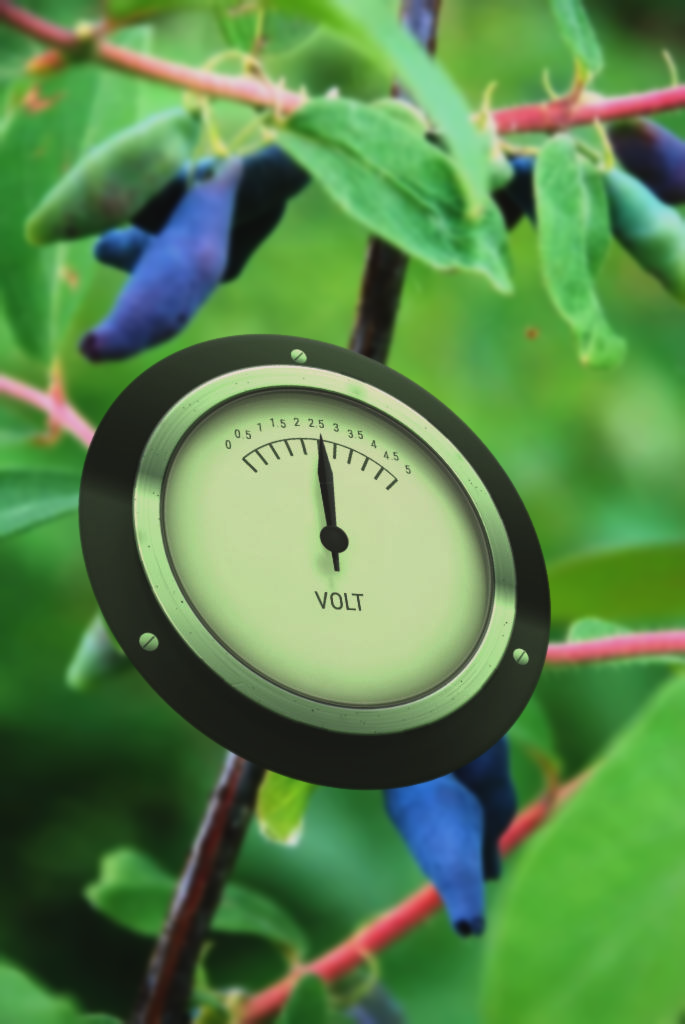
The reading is 2.5 V
